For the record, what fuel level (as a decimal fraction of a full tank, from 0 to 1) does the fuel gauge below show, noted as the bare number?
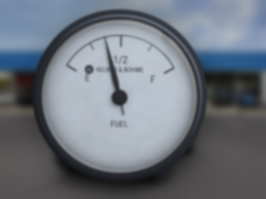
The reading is 0.375
